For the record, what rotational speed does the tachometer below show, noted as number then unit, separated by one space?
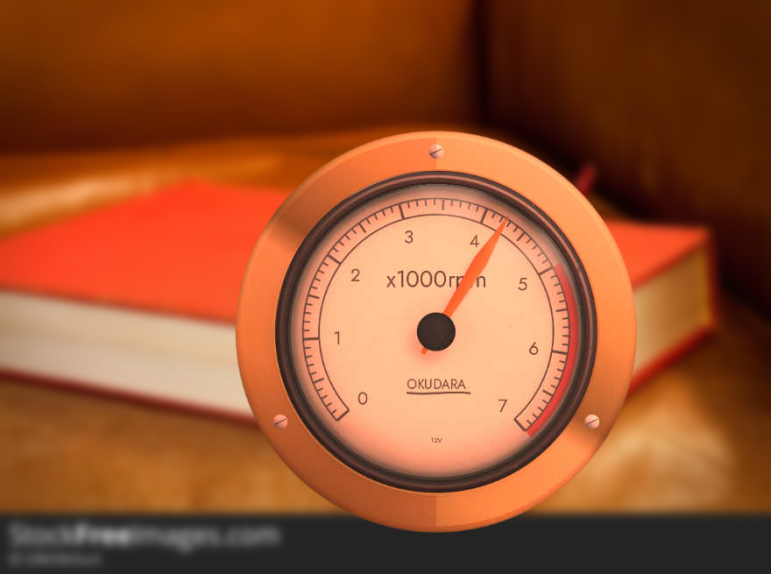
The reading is 4250 rpm
